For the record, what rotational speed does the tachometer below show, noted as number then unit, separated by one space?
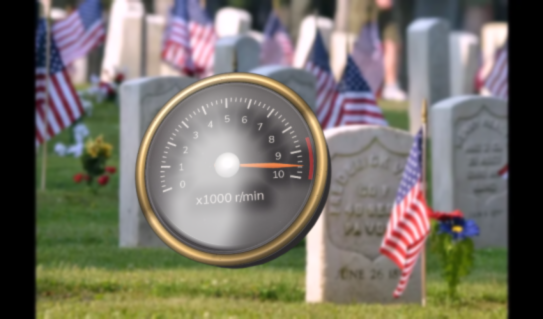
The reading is 9600 rpm
